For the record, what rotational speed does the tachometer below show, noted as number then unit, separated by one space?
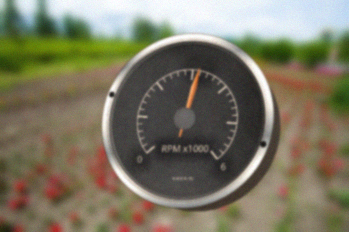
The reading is 3200 rpm
